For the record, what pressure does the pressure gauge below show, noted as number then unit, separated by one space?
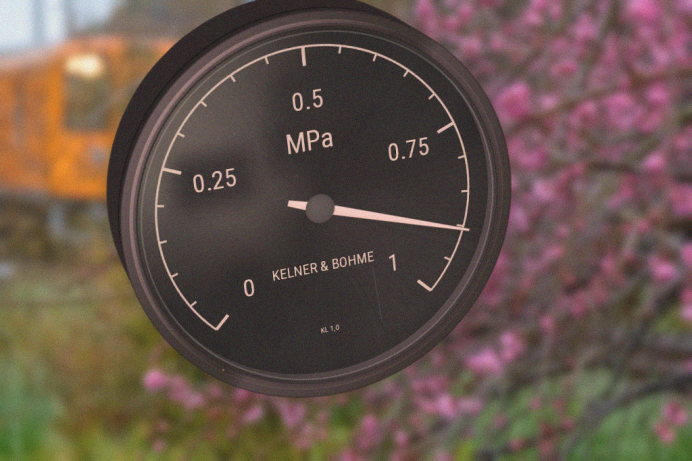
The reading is 0.9 MPa
